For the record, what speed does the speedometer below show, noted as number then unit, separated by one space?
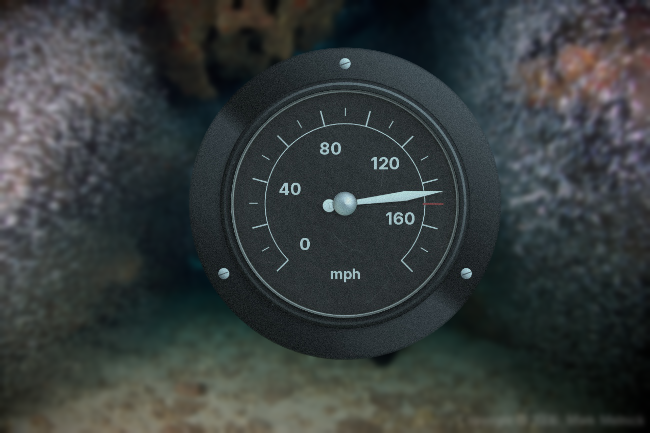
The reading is 145 mph
